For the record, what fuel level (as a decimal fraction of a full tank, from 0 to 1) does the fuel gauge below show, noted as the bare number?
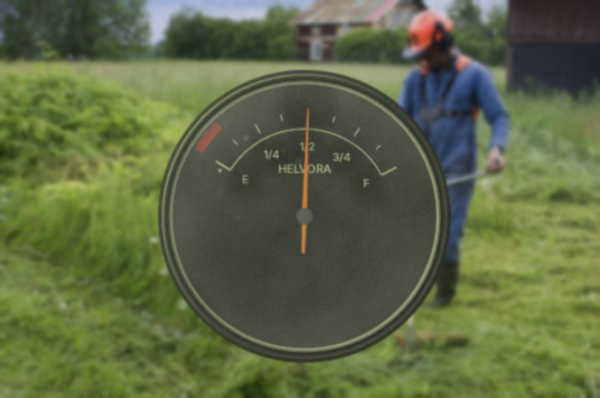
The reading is 0.5
